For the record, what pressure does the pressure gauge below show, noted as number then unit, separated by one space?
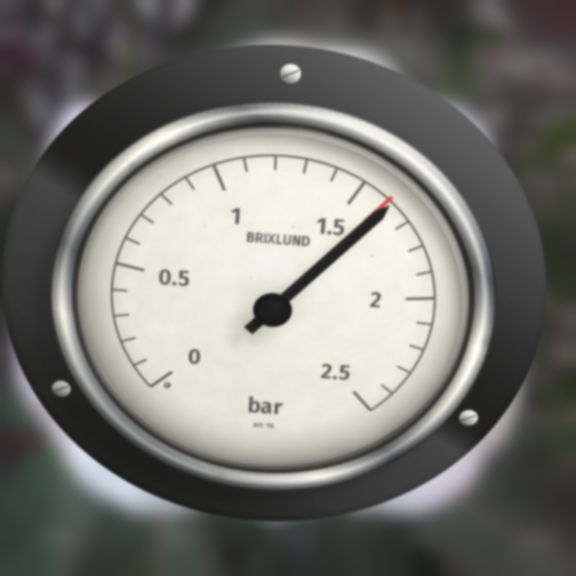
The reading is 1.6 bar
